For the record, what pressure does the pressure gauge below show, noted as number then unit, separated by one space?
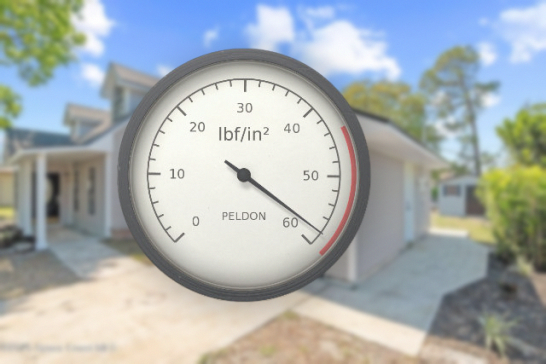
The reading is 58 psi
